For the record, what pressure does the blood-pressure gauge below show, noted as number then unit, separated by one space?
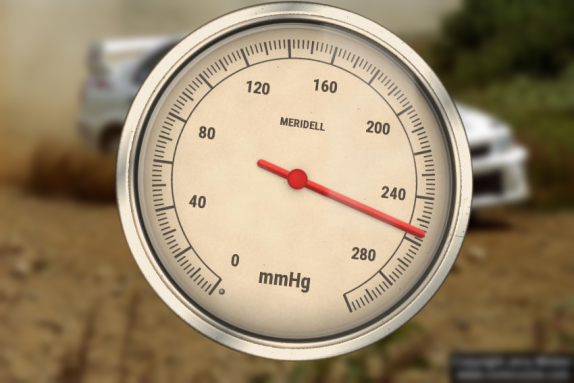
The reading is 256 mmHg
